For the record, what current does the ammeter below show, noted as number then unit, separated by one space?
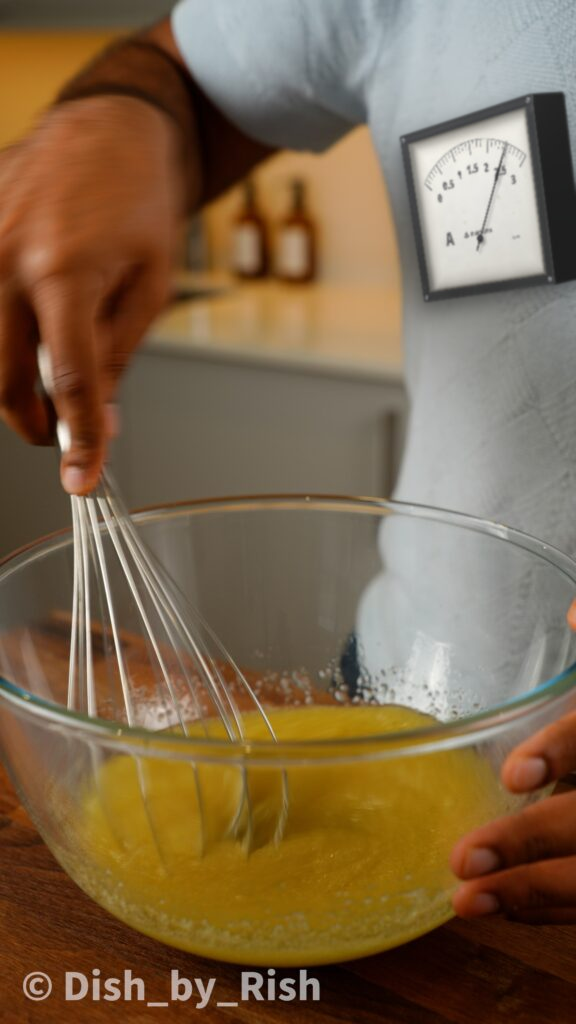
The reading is 2.5 A
